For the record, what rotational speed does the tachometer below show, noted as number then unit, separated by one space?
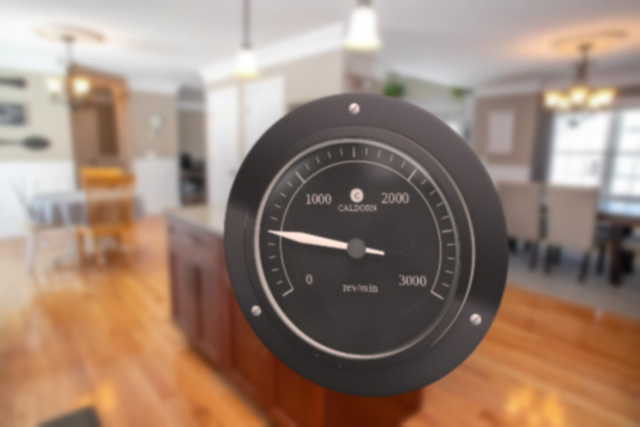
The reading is 500 rpm
